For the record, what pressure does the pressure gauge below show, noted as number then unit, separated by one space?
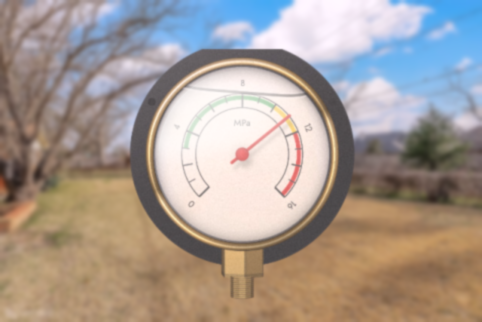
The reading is 11 MPa
